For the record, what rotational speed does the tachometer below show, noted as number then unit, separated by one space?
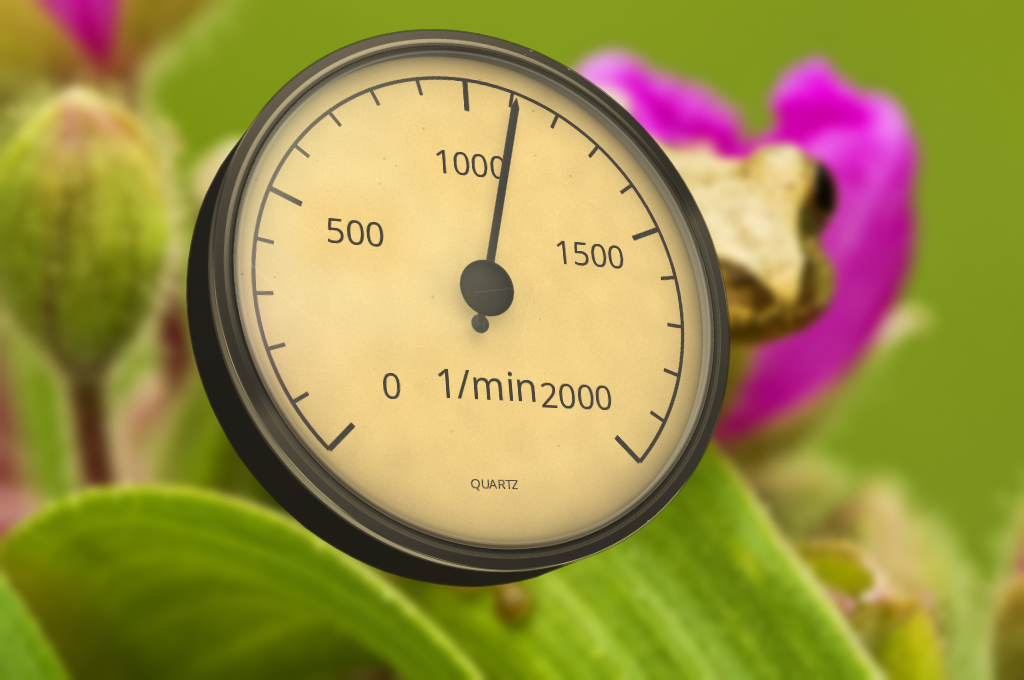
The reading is 1100 rpm
